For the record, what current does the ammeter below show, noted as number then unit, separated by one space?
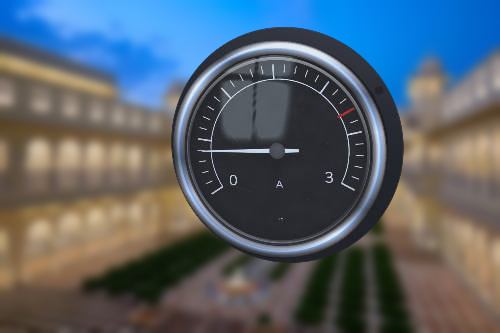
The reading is 0.4 A
